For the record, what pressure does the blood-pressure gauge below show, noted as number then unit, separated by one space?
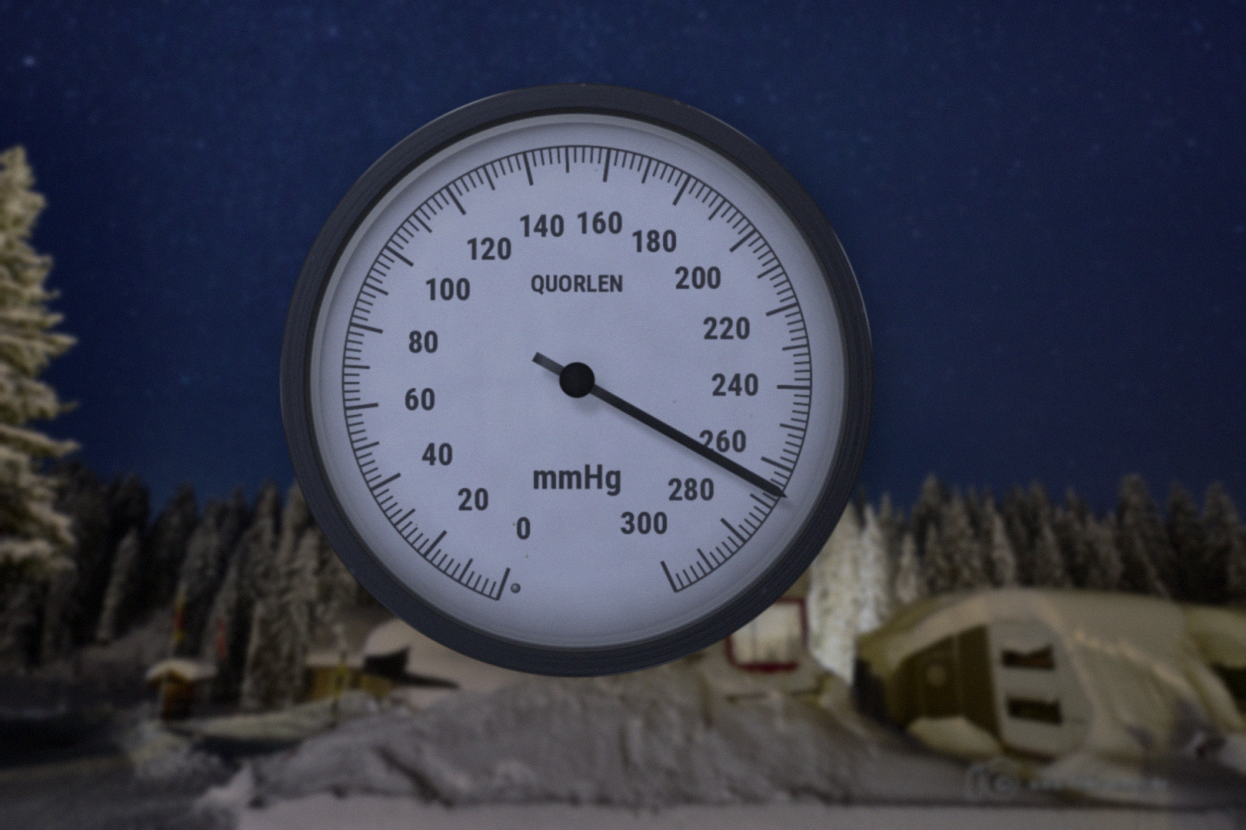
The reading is 266 mmHg
